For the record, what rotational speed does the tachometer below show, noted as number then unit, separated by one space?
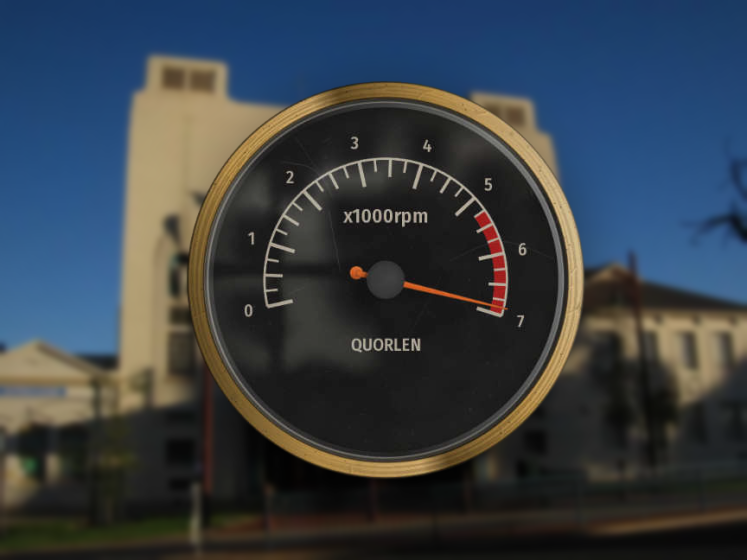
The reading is 6875 rpm
